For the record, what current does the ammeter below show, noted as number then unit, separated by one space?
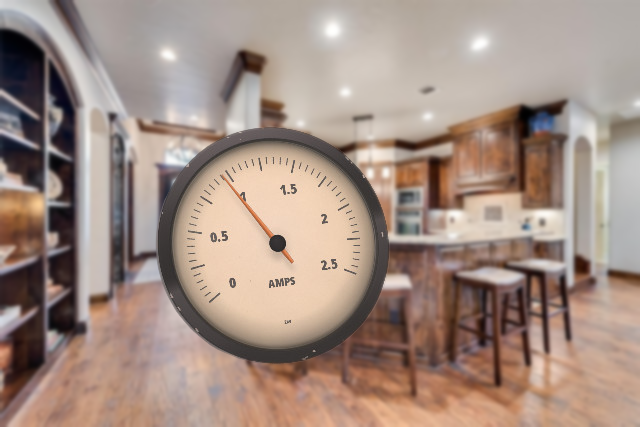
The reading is 0.95 A
